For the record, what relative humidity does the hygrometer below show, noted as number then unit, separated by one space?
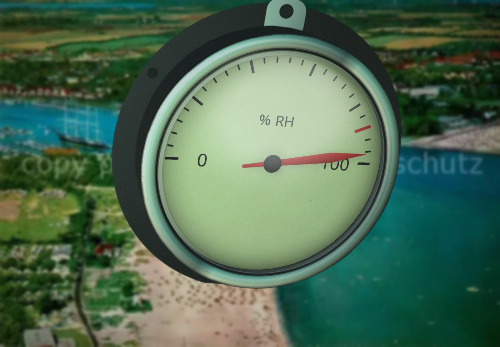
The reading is 96 %
